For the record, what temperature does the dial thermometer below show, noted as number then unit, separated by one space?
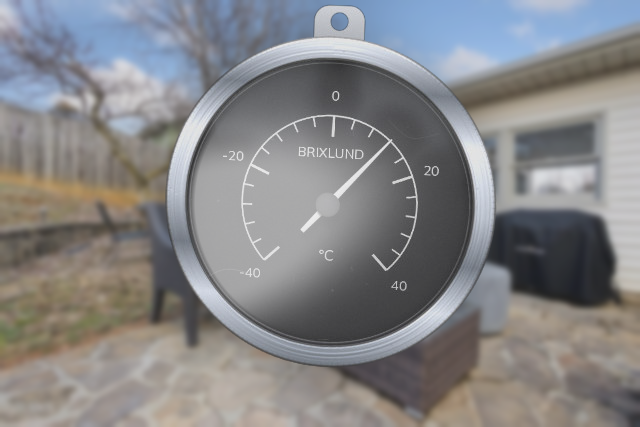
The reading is 12 °C
